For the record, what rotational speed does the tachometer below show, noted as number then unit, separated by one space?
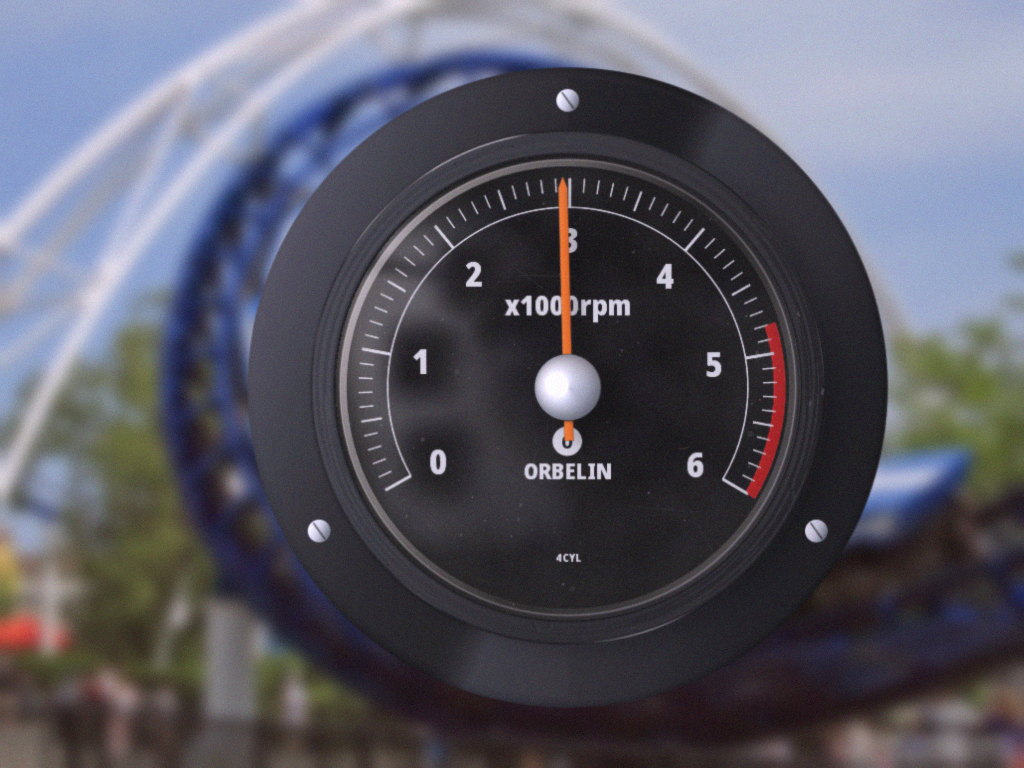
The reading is 2950 rpm
